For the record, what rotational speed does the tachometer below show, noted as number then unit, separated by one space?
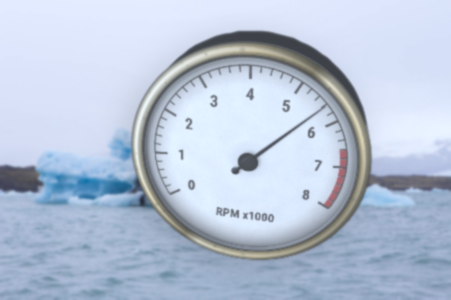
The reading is 5600 rpm
